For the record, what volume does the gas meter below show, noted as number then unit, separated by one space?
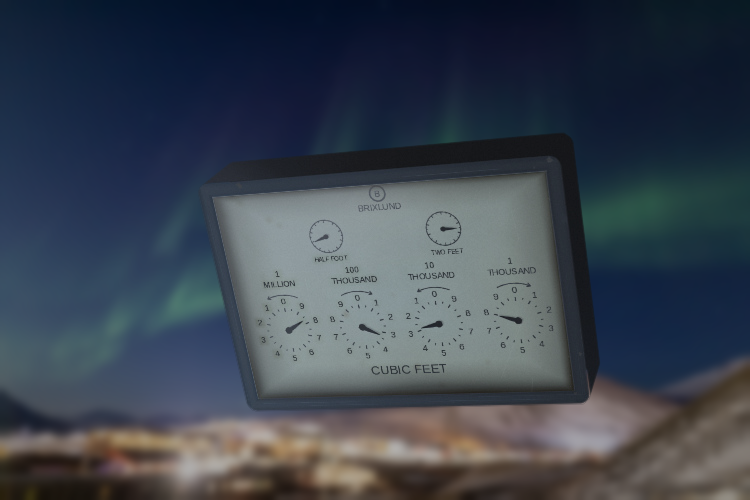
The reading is 832800 ft³
